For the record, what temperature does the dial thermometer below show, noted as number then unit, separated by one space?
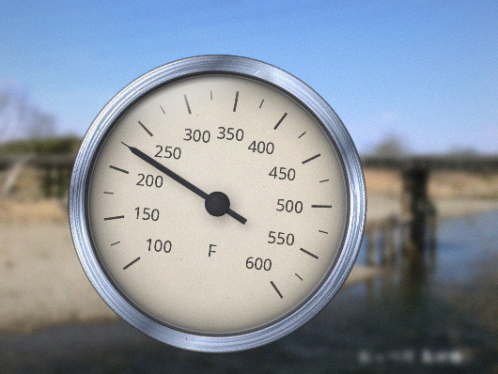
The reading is 225 °F
